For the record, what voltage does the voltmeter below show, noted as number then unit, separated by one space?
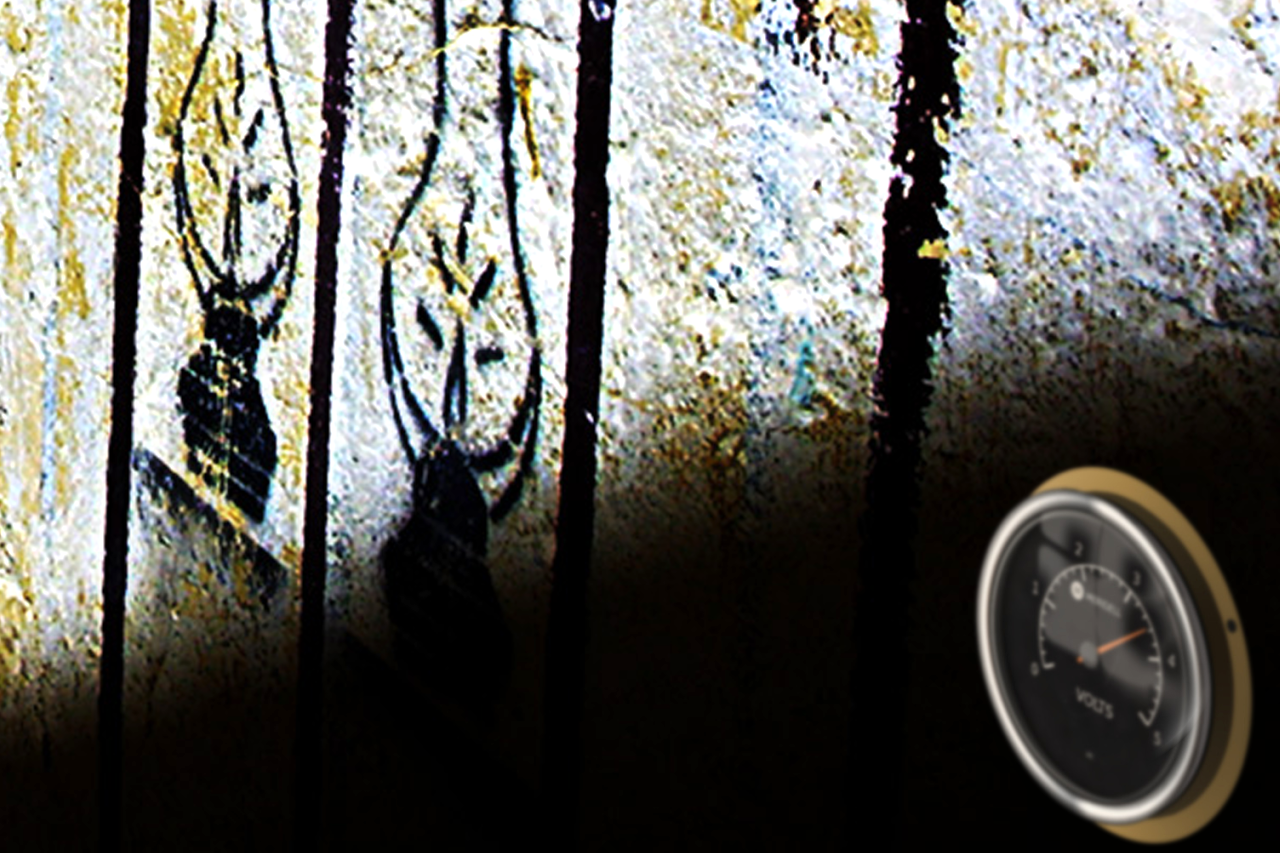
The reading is 3.6 V
